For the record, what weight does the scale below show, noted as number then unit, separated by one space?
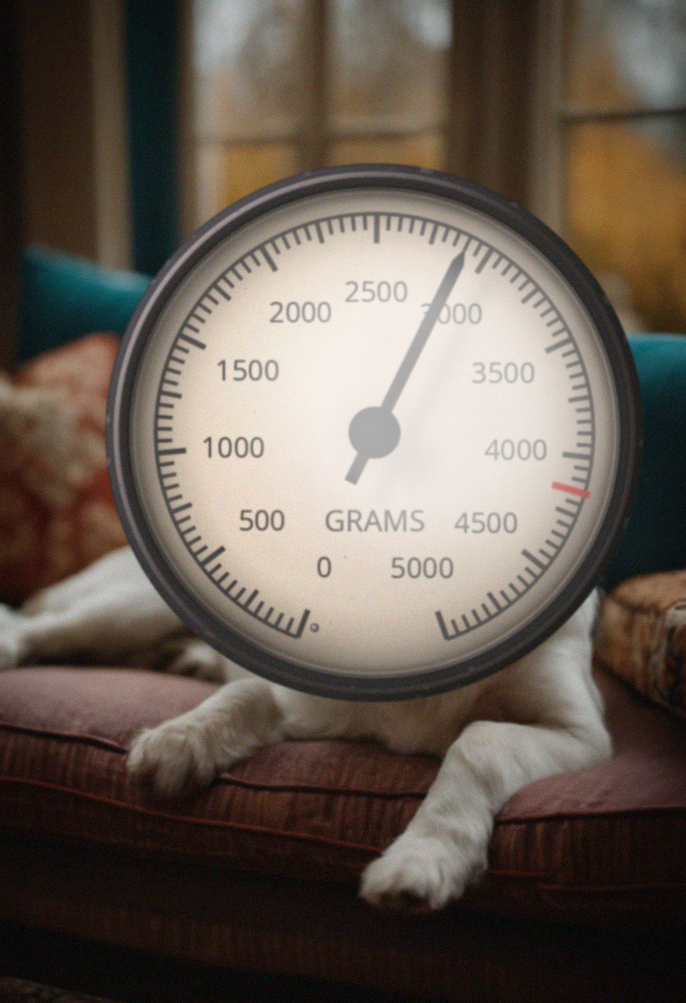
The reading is 2900 g
